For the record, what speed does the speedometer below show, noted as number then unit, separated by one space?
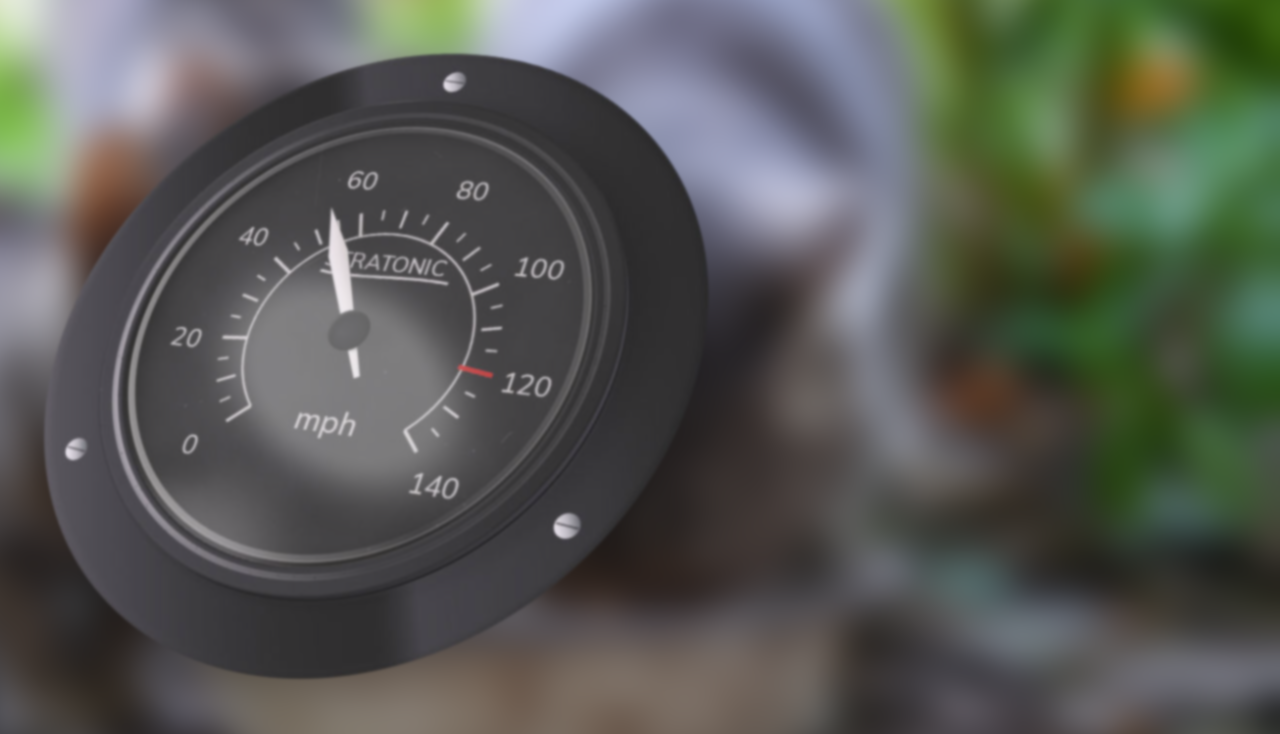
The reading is 55 mph
